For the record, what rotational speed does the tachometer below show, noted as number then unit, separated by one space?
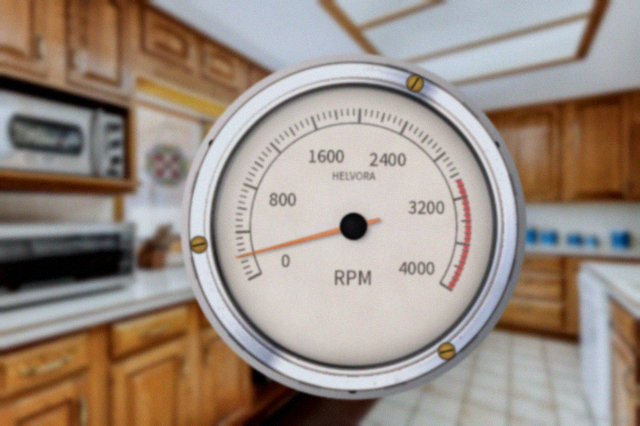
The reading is 200 rpm
